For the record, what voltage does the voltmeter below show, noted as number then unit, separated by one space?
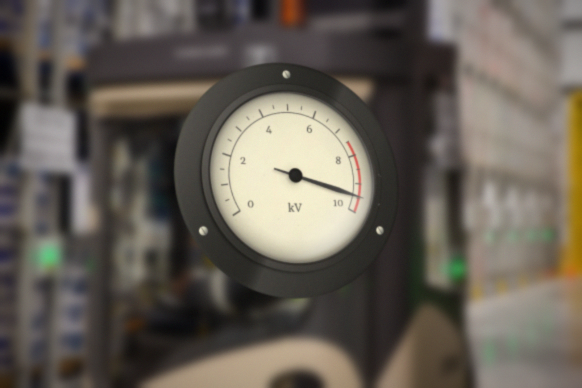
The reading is 9.5 kV
